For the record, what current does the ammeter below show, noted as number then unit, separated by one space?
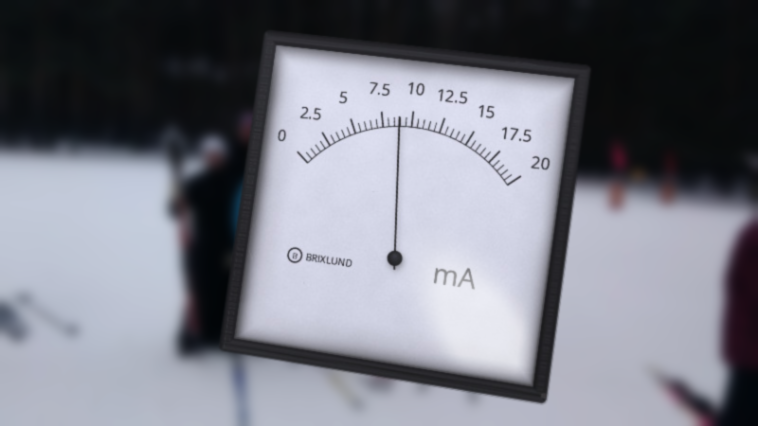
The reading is 9 mA
